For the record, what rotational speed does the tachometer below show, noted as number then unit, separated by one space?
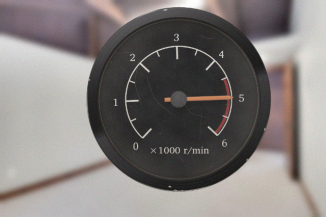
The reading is 5000 rpm
